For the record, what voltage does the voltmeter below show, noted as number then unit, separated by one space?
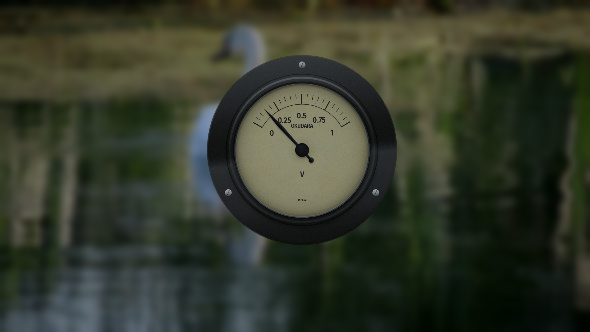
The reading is 0.15 V
